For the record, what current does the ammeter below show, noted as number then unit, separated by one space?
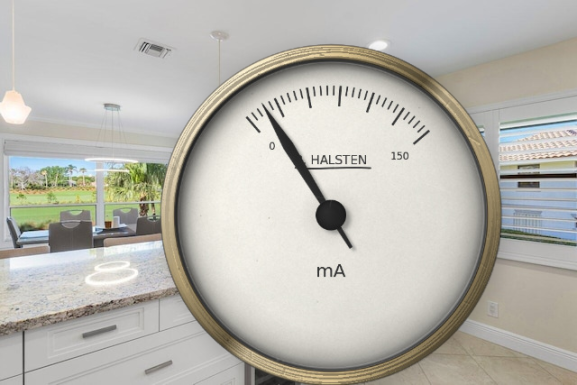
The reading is 15 mA
